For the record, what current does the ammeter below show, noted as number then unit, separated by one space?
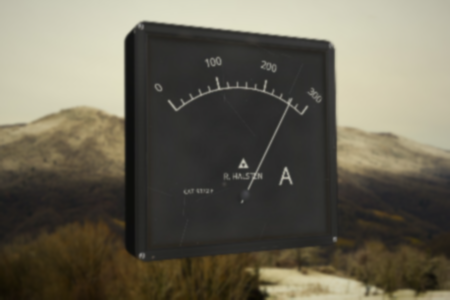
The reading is 260 A
